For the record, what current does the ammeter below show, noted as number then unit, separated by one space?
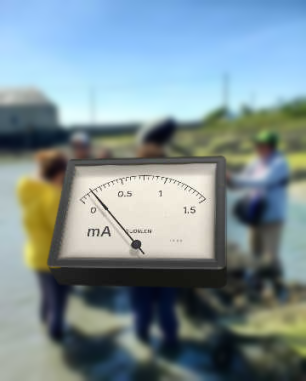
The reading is 0.15 mA
